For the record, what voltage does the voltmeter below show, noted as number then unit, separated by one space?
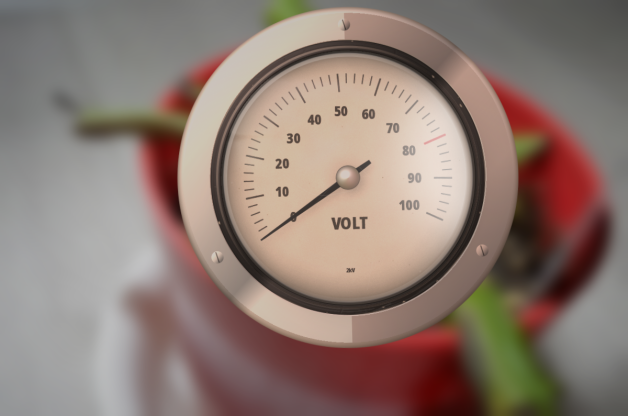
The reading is 0 V
